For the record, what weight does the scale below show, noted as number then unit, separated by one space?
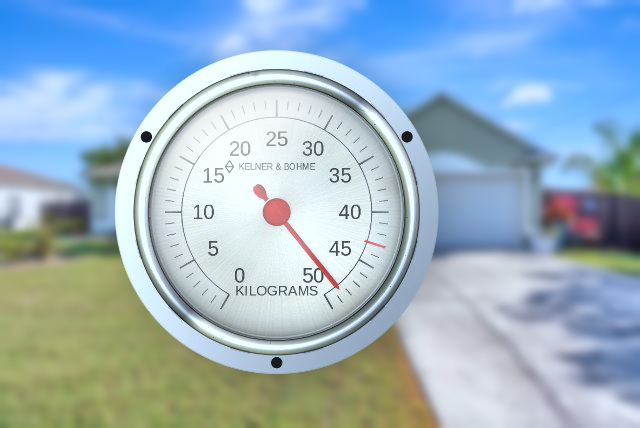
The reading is 48.5 kg
